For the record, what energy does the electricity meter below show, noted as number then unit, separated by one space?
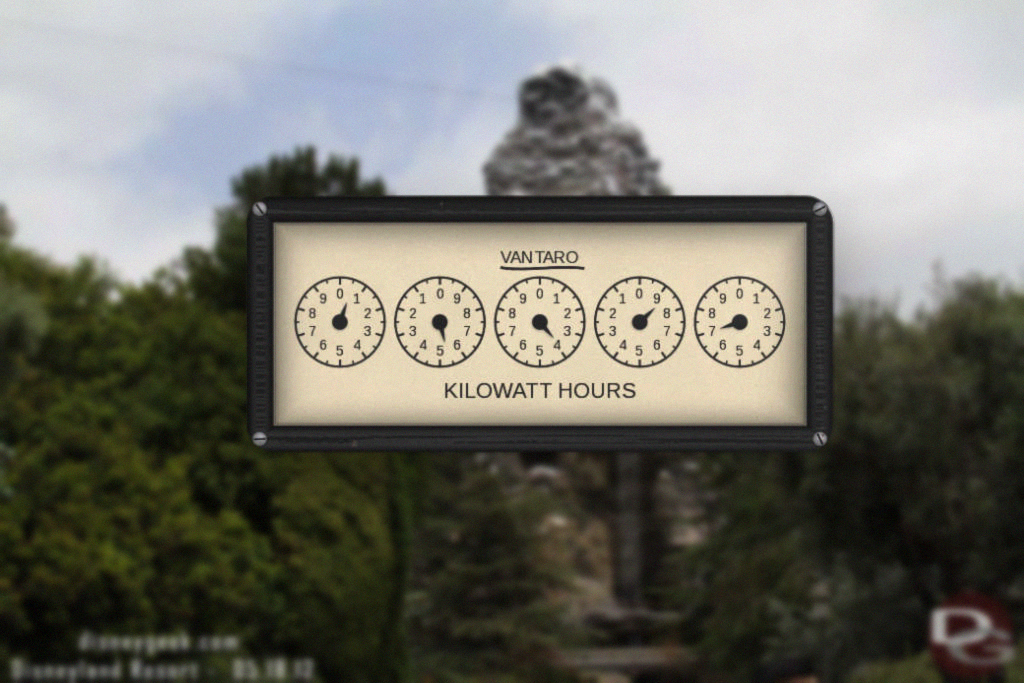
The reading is 5387 kWh
